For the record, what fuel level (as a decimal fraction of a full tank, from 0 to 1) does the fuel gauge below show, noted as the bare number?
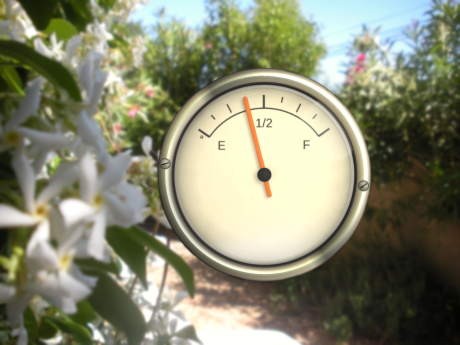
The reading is 0.375
